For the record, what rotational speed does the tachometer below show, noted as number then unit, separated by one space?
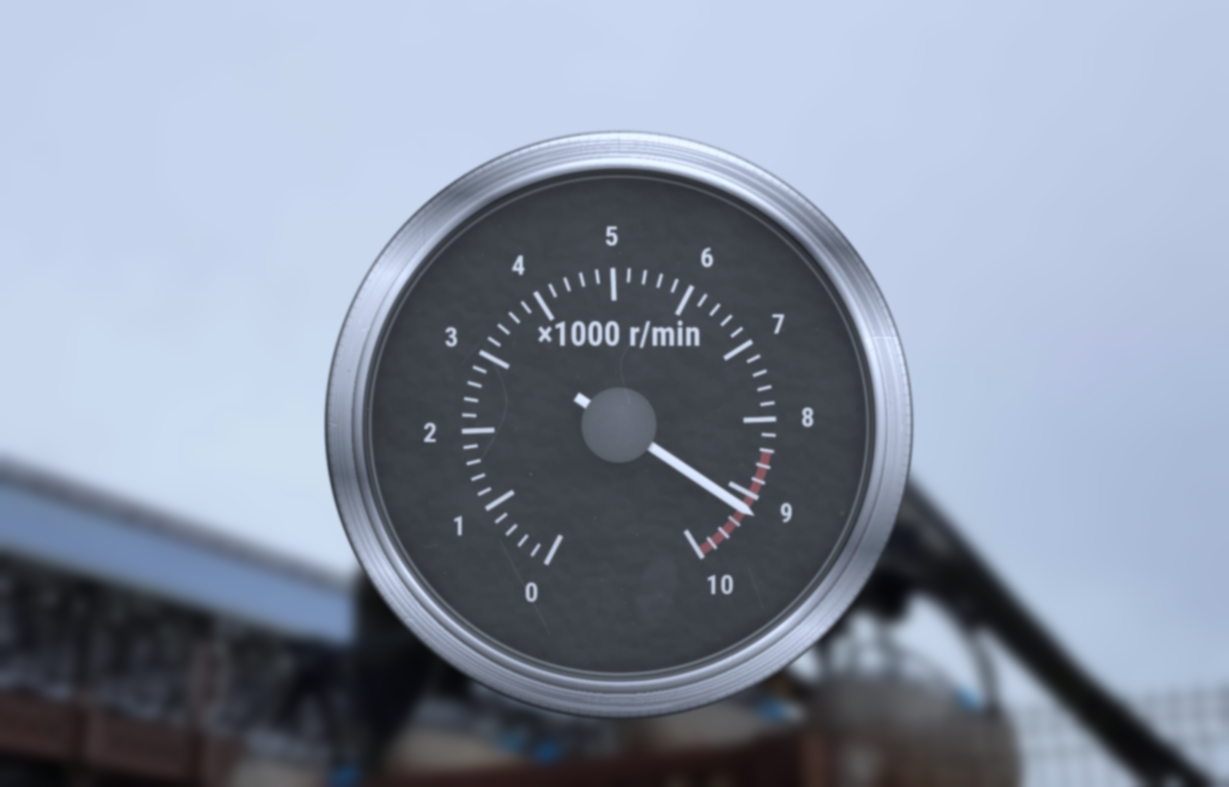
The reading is 9200 rpm
